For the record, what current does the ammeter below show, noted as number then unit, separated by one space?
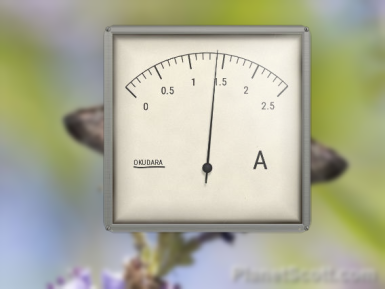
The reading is 1.4 A
